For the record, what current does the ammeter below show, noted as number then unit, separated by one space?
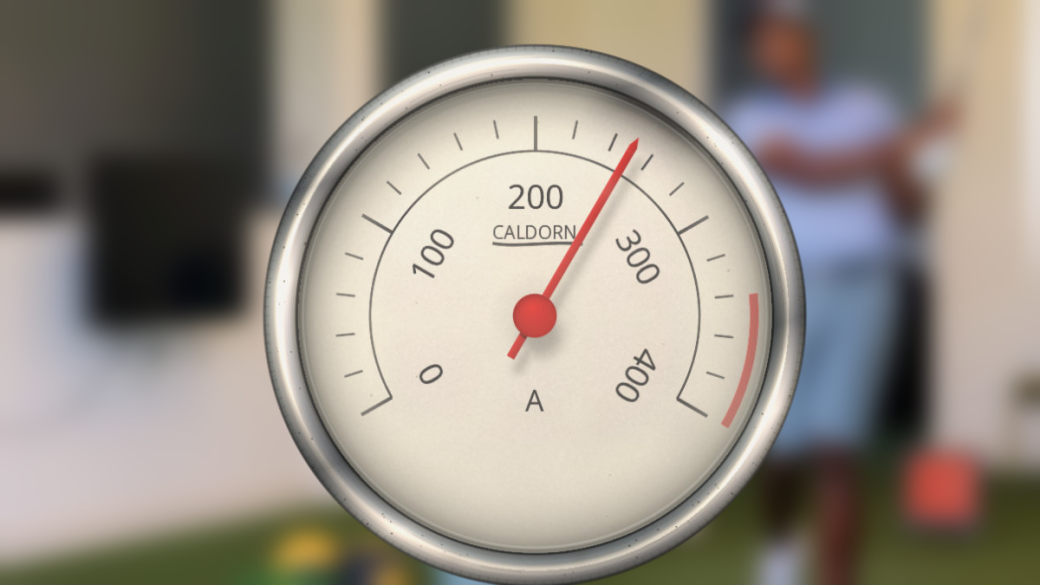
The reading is 250 A
